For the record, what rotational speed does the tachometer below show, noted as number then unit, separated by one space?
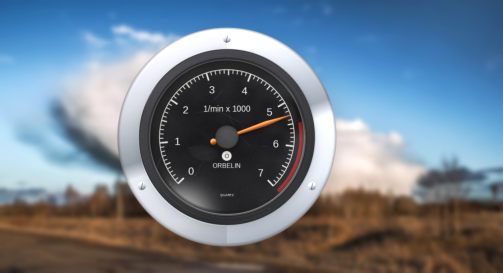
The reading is 5300 rpm
